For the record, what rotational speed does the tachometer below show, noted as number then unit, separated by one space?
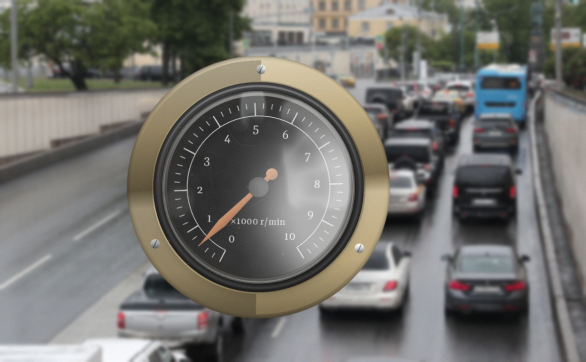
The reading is 600 rpm
